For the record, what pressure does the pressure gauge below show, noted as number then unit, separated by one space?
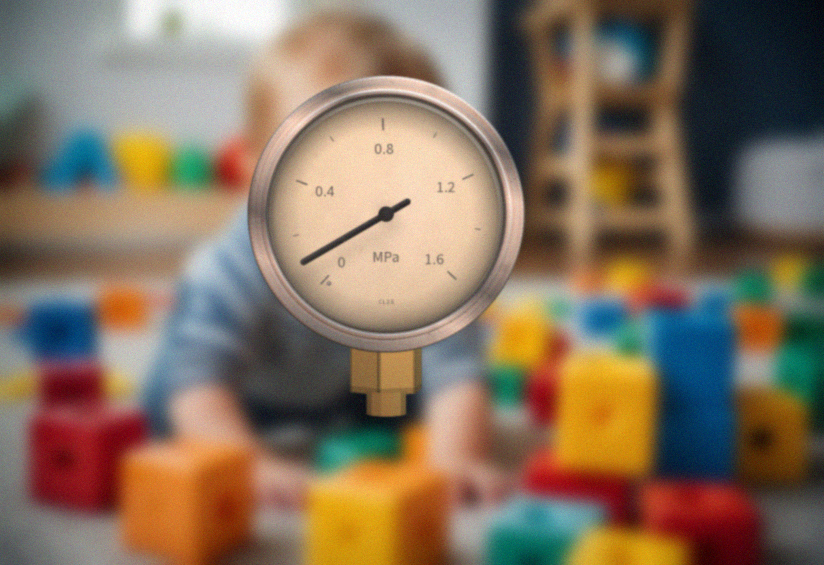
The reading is 0.1 MPa
